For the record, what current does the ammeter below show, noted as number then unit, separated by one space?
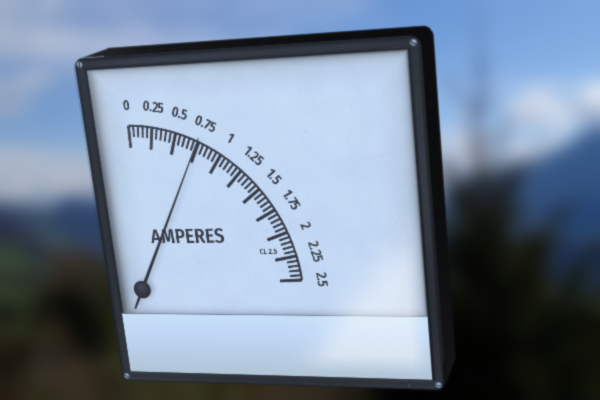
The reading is 0.75 A
